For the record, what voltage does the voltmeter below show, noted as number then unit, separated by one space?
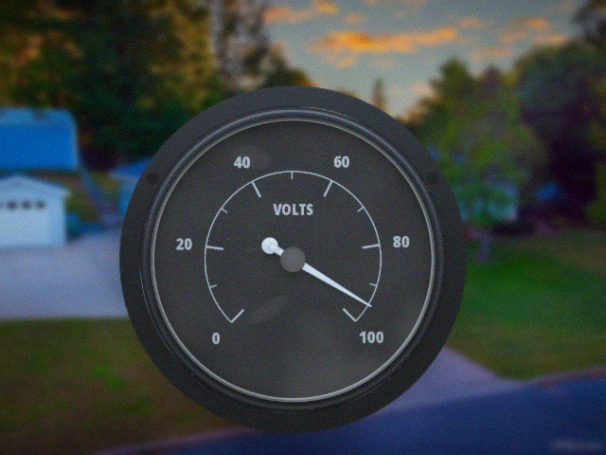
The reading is 95 V
